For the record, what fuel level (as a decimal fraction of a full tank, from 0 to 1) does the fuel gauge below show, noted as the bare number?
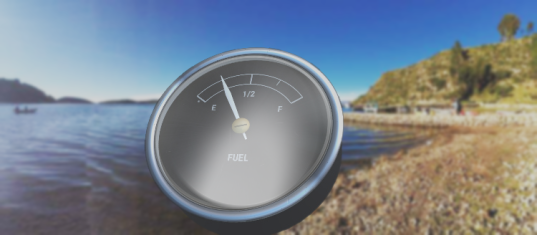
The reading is 0.25
